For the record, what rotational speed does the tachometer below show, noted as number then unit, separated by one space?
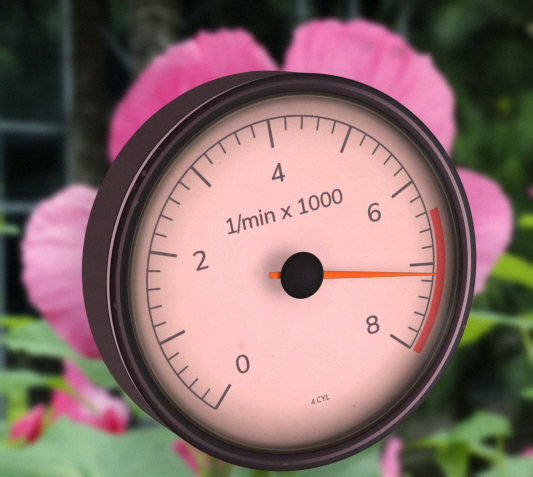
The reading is 7100 rpm
